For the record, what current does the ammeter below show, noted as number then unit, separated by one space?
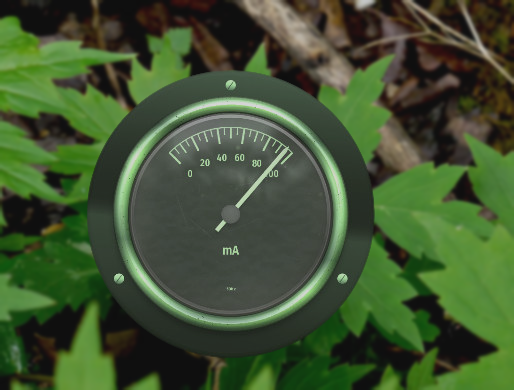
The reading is 95 mA
